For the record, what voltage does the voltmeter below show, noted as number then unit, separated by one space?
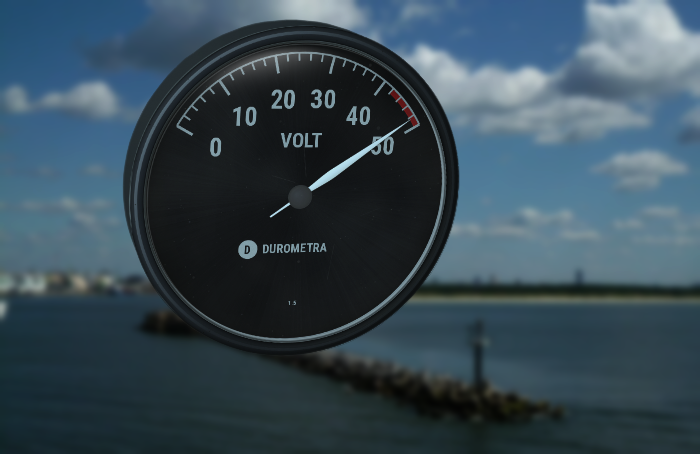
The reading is 48 V
